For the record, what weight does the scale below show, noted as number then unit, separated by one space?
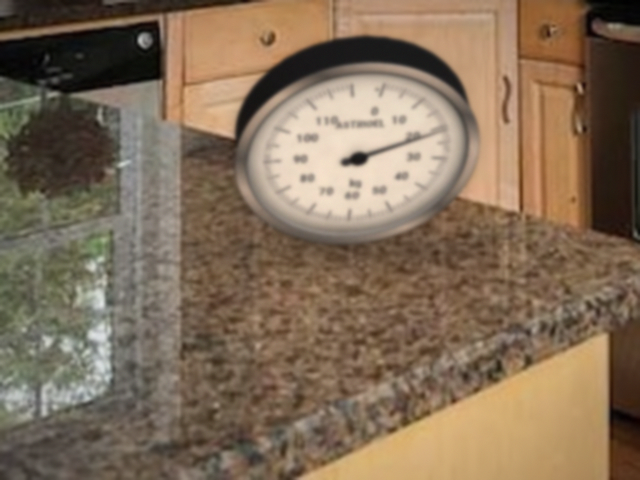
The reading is 20 kg
